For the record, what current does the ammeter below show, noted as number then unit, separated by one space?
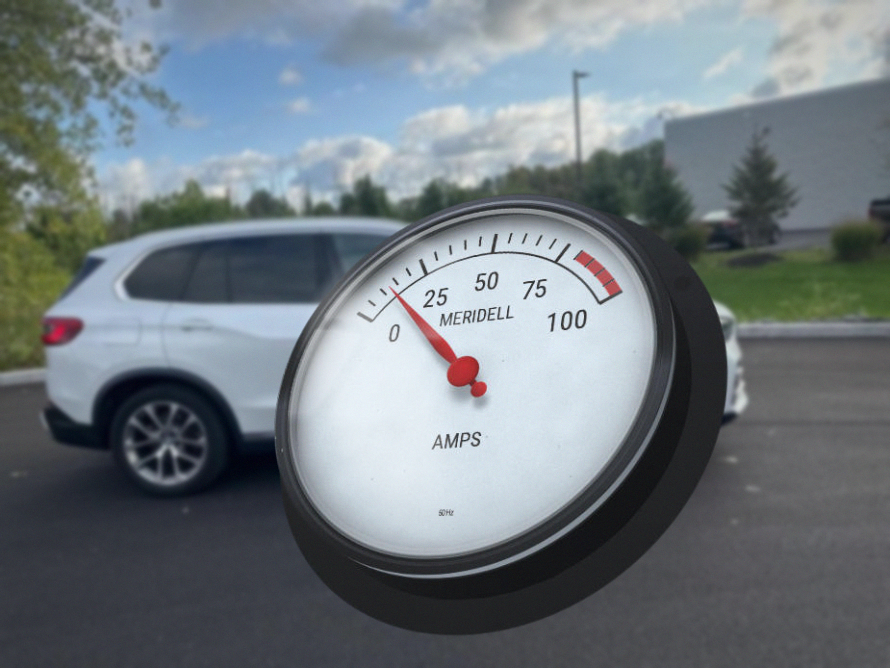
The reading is 12.5 A
